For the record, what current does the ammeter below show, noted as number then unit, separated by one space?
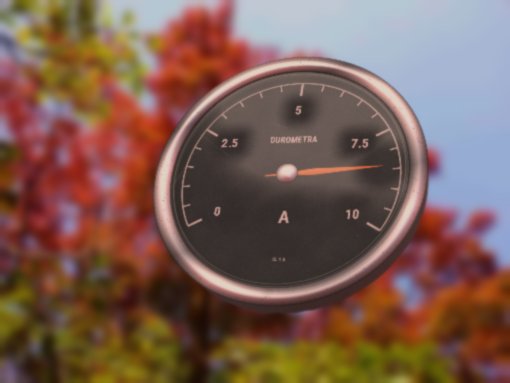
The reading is 8.5 A
